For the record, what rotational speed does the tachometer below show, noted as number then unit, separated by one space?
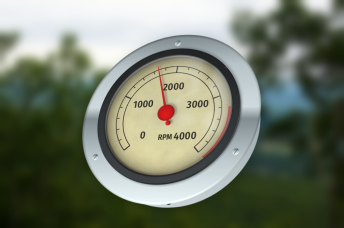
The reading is 1700 rpm
